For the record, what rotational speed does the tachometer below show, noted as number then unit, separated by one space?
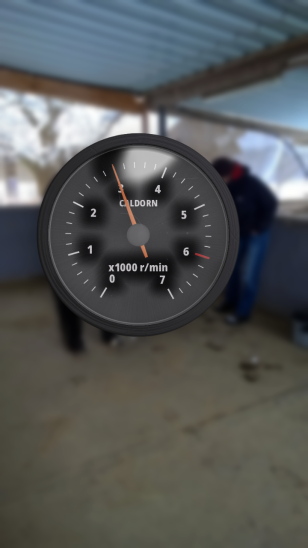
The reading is 3000 rpm
